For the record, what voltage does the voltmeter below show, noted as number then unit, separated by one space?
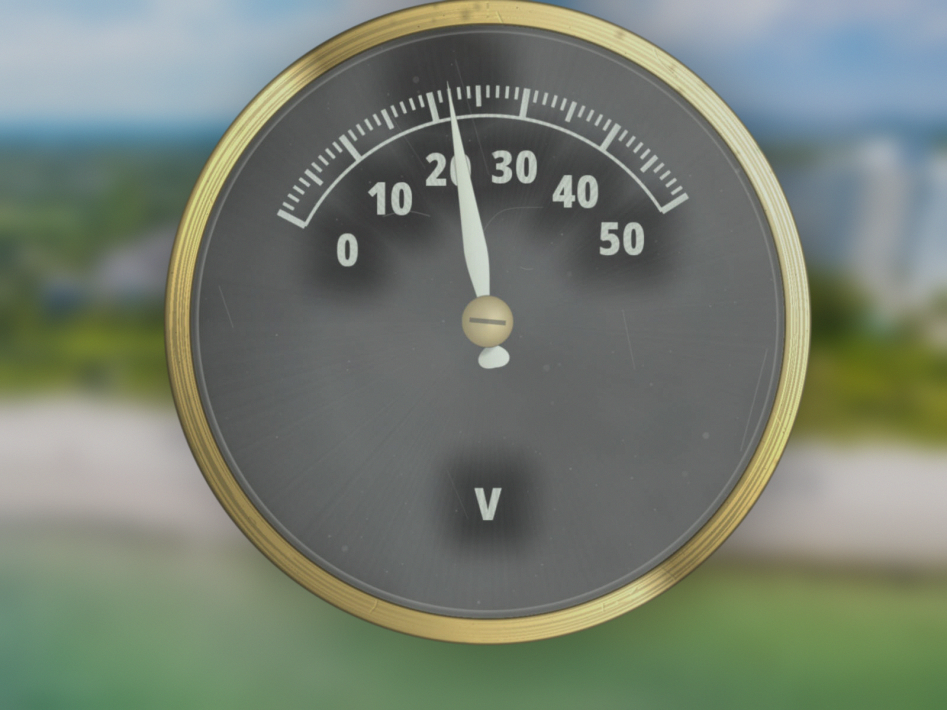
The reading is 22 V
